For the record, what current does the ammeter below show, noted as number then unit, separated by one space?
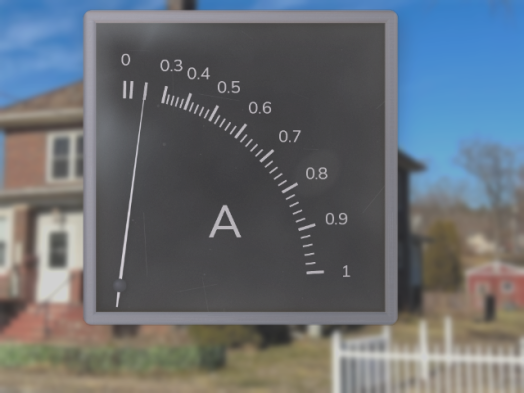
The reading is 0.2 A
